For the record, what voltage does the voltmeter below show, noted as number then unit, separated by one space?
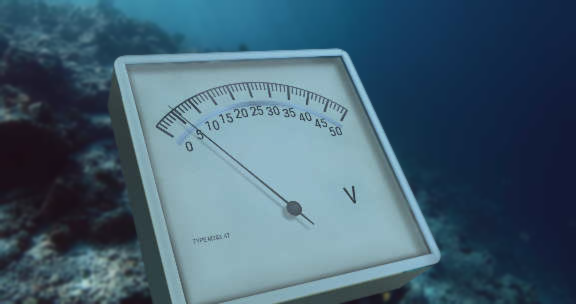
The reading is 5 V
